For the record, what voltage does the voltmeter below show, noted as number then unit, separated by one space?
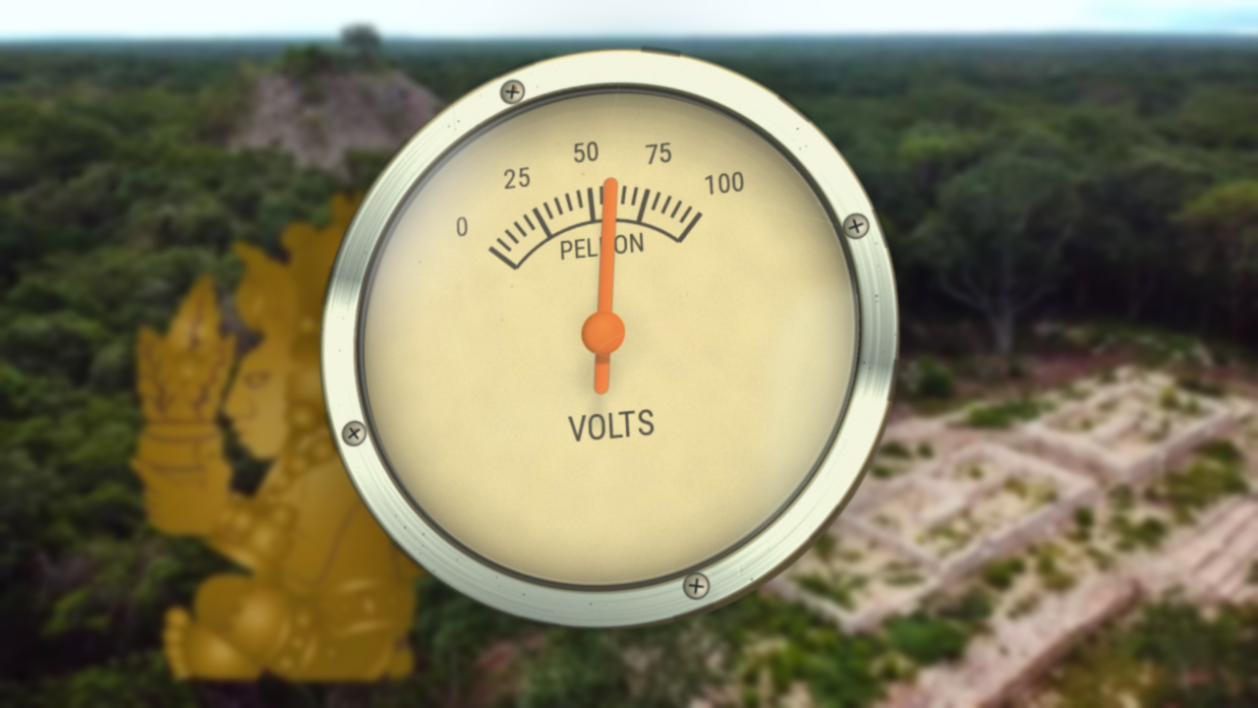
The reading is 60 V
